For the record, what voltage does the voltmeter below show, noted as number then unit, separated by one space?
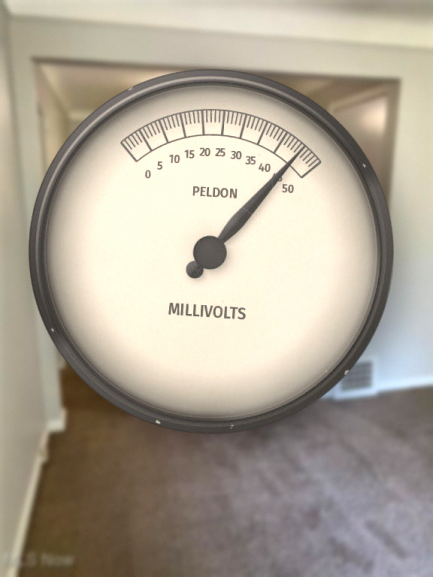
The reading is 45 mV
